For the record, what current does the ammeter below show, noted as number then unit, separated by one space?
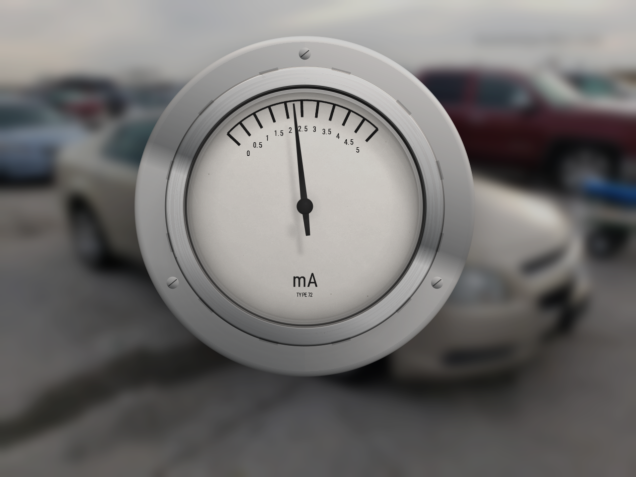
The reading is 2.25 mA
